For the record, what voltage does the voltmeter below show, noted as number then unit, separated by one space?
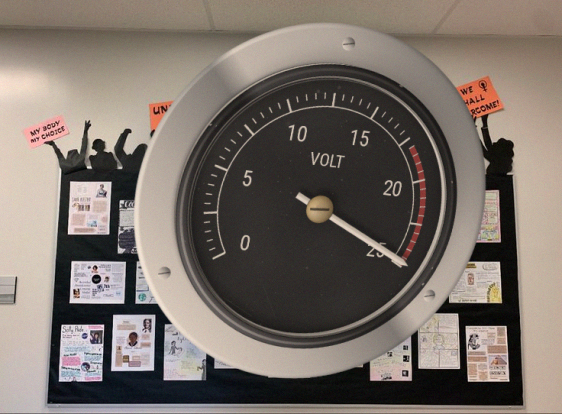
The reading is 24.75 V
